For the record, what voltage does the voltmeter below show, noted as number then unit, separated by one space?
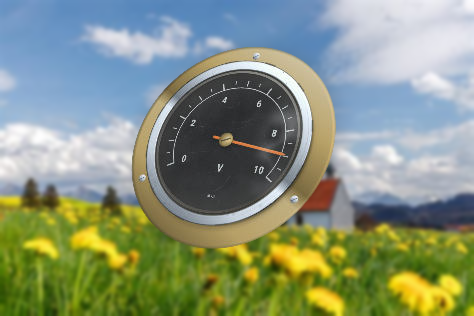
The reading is 9 V
